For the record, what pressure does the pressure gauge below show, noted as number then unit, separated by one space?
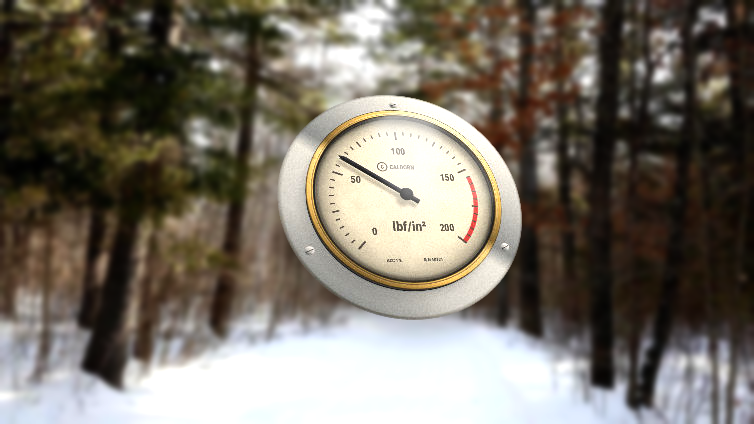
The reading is 60 psi
